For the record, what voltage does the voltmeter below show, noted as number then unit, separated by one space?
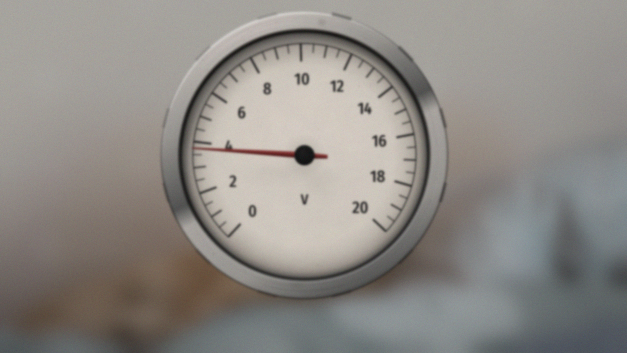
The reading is 3.75 V
